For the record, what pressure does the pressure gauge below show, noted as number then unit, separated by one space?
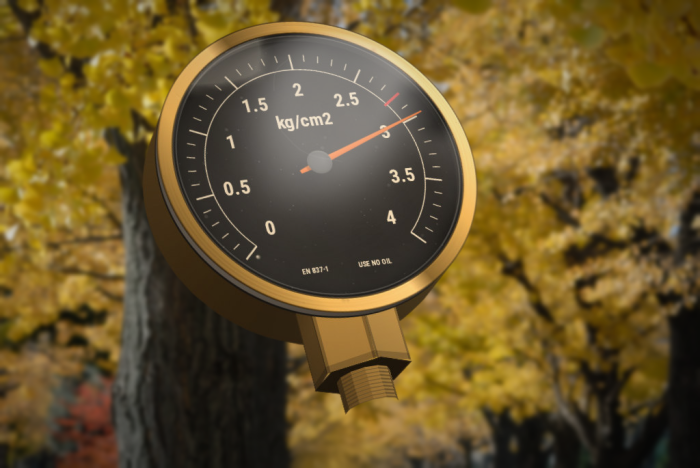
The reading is 3 kg/cm²
